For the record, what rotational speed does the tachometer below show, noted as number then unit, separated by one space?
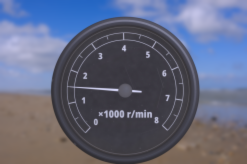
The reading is 1500 rpm
